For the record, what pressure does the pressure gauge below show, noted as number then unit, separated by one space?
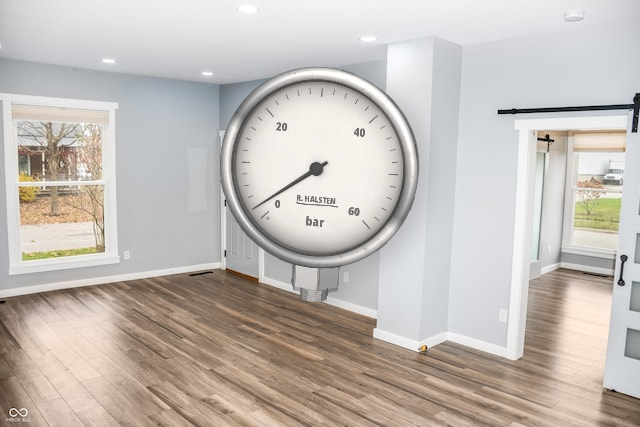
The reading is 2 bar
